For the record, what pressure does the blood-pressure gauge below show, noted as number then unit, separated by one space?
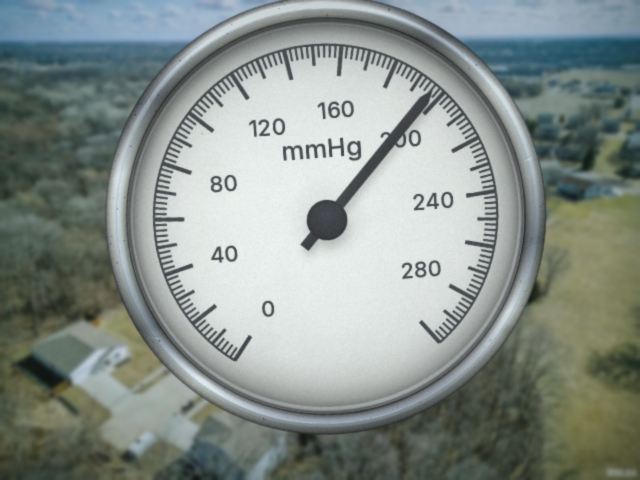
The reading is 196 mmHg
